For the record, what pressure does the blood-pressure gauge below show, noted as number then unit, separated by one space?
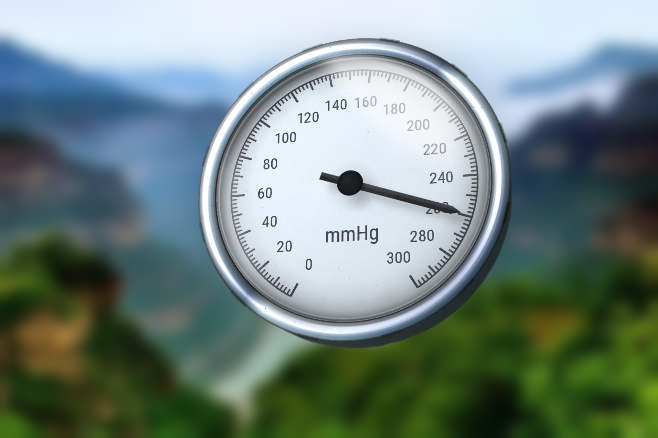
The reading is 260 mmHg
